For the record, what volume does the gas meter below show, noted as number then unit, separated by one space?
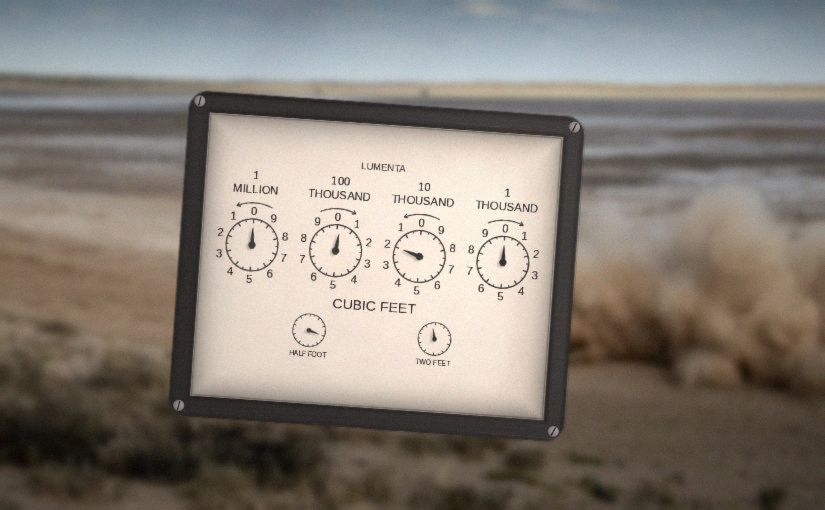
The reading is 2000 ft³
